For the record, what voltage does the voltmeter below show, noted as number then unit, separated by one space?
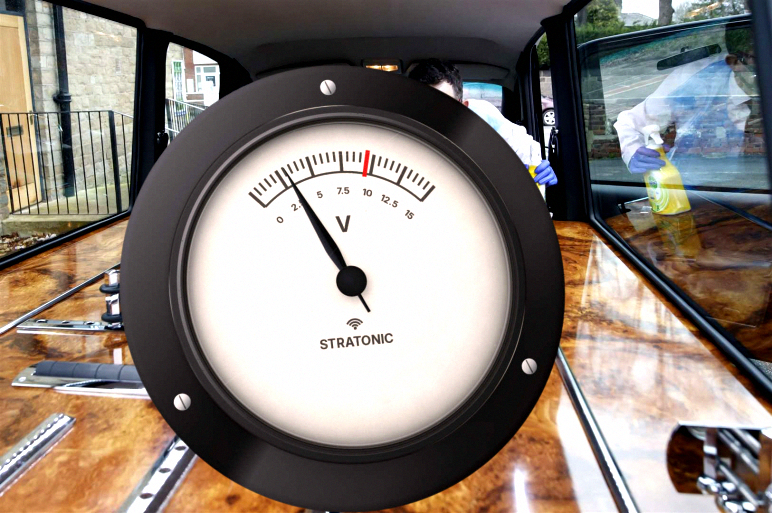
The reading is 3 V
